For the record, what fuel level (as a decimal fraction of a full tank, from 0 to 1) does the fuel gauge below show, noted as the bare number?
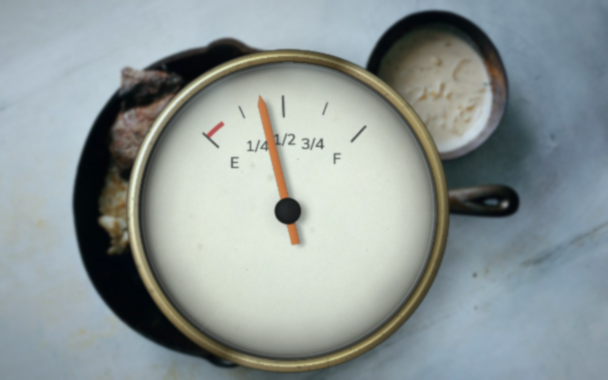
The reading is 0.375
